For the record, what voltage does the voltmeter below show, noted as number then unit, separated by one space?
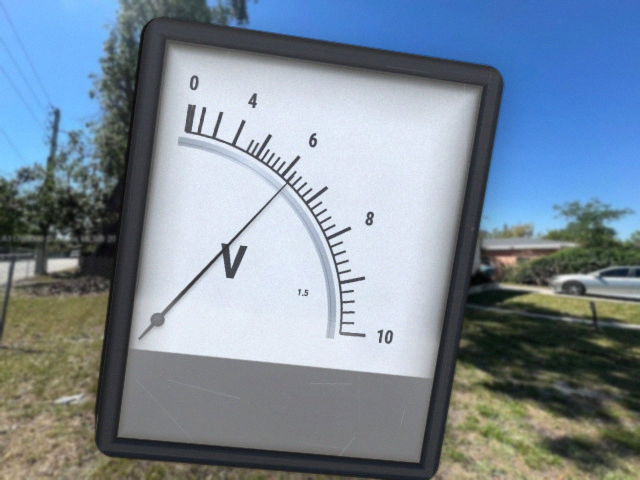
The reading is 6.2 V
